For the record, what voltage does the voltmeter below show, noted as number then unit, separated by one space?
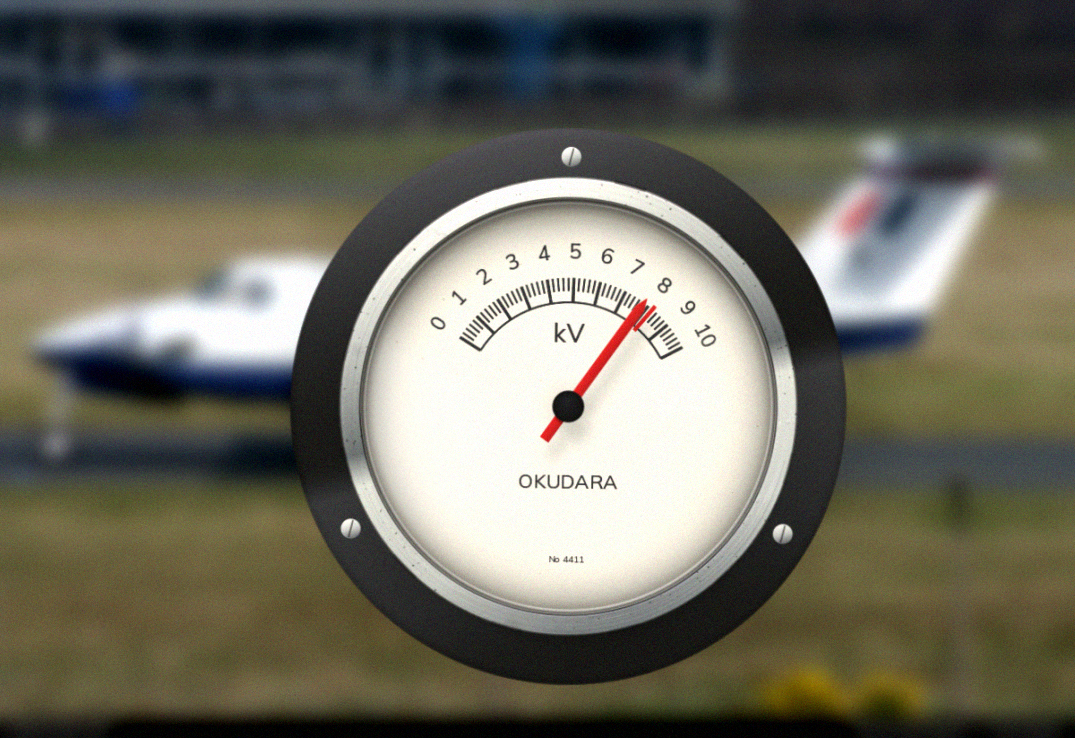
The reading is 7.8 kV
